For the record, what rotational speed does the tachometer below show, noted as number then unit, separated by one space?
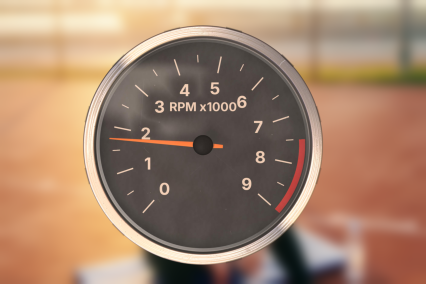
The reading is 1750 rpm
